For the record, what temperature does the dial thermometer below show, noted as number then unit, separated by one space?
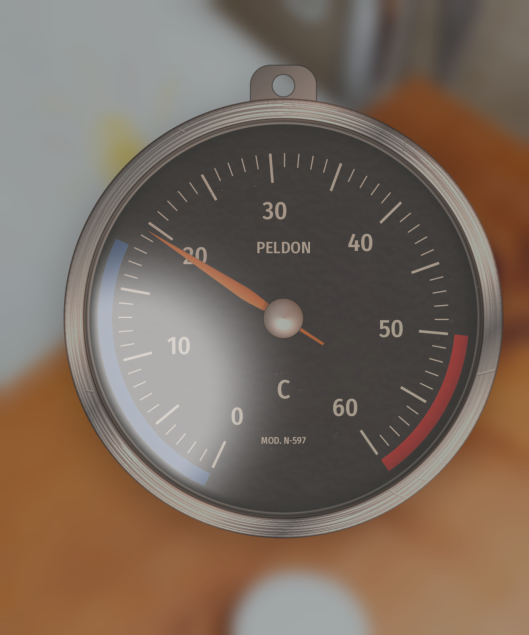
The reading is 19.5 °C
